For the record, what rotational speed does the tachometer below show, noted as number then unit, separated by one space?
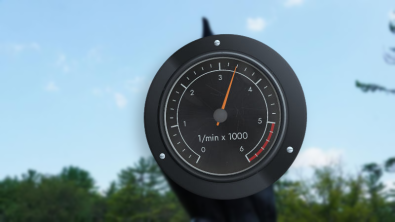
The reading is 3400 rpm
